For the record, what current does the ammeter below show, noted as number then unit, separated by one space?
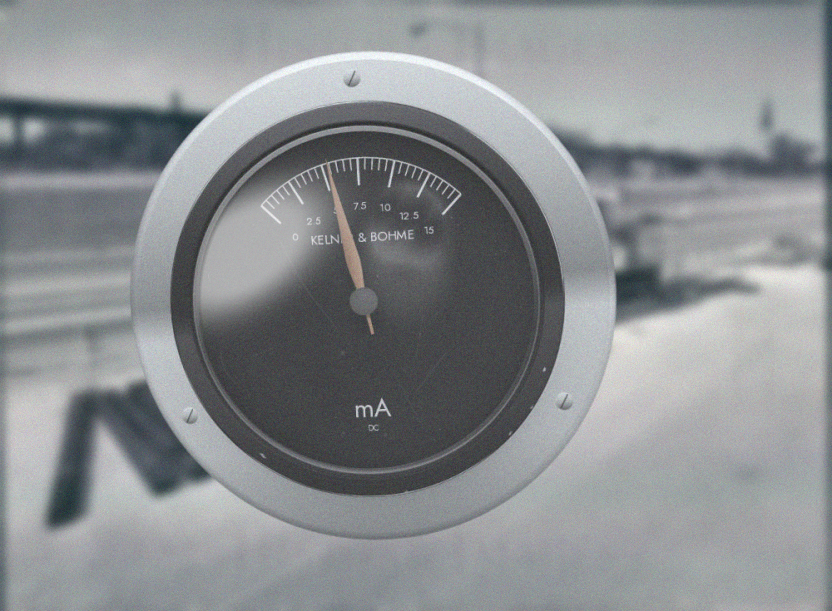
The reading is 5.5 mA
